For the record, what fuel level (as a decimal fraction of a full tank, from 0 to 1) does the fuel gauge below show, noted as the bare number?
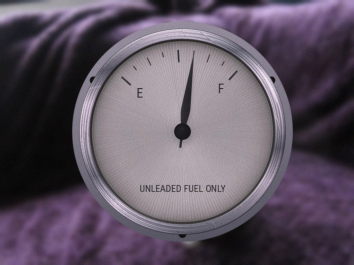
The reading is 0.625
